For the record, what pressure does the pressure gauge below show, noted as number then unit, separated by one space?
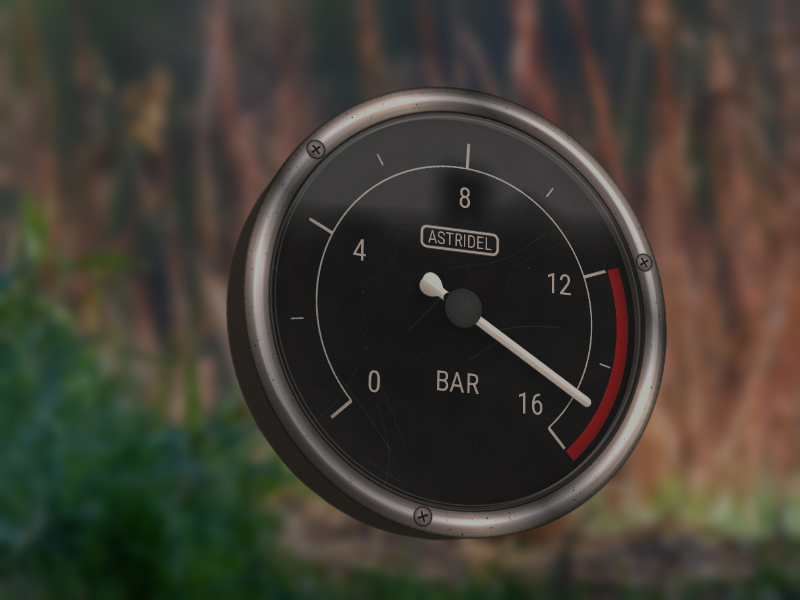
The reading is 15 bar
